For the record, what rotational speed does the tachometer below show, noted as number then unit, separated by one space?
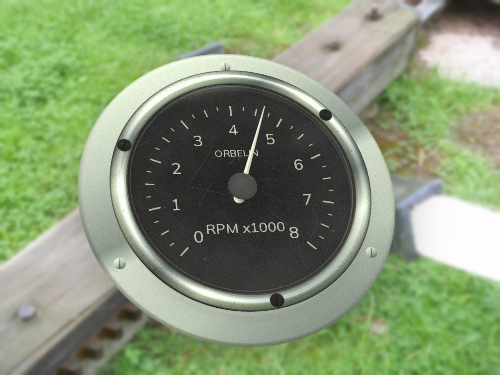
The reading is 4625 rpm
